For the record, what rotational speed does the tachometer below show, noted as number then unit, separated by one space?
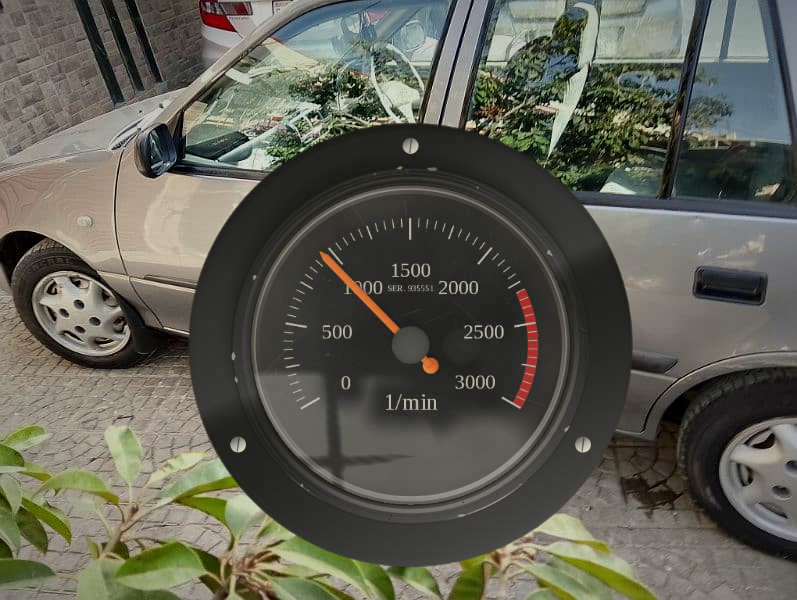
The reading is 950 rpm
